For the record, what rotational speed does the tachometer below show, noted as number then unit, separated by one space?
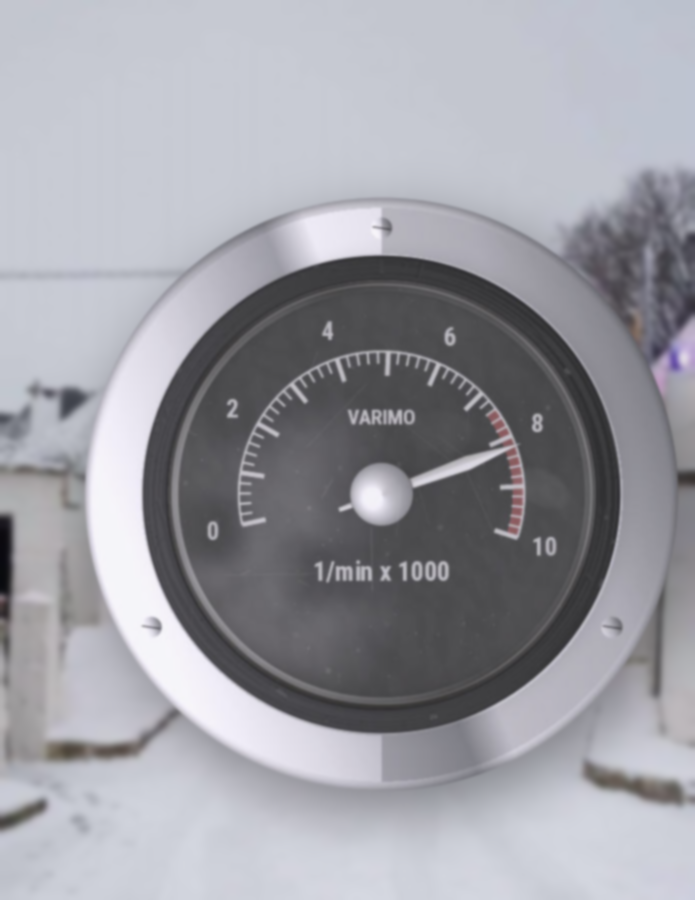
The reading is 8200 rpm
